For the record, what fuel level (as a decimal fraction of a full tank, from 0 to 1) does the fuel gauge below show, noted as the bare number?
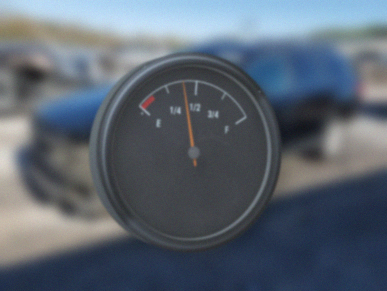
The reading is 0.375
